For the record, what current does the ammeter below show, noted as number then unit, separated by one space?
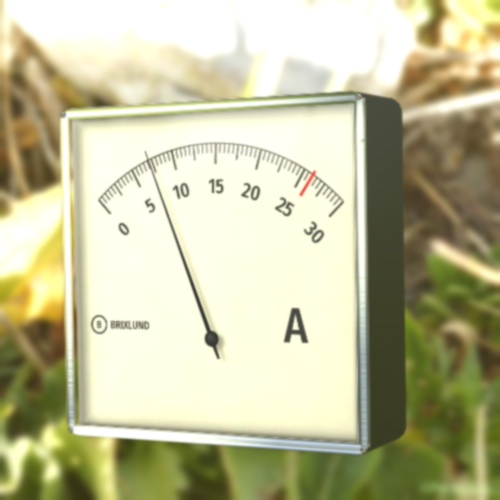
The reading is 7.5 A
